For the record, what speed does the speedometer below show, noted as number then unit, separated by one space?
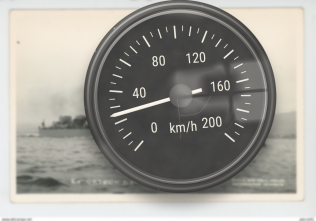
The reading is 25 km/h
